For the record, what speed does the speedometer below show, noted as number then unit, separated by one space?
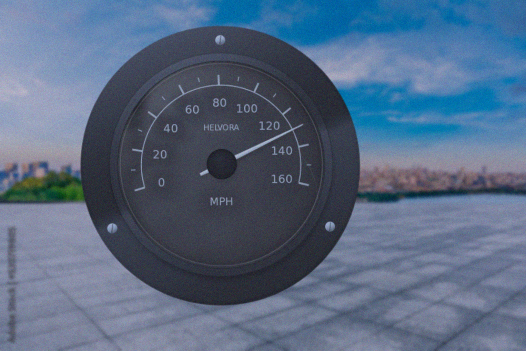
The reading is 130 mph
